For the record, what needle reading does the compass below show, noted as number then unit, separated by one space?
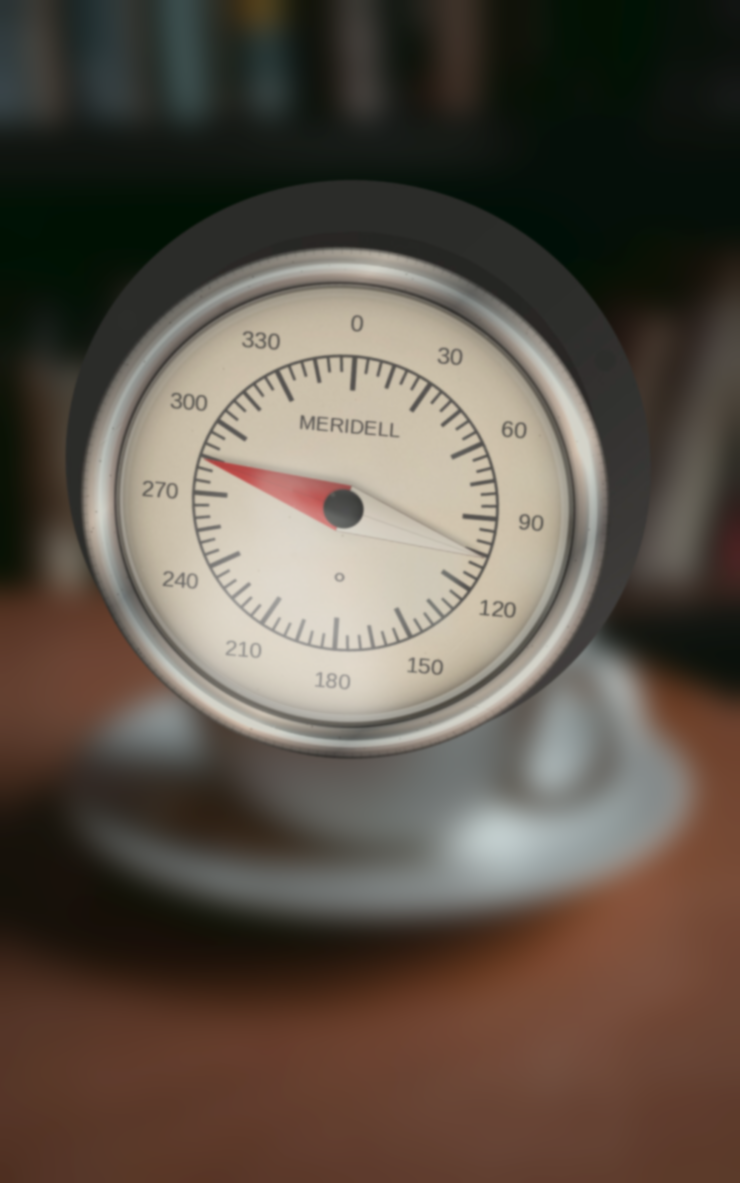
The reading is 285 °
